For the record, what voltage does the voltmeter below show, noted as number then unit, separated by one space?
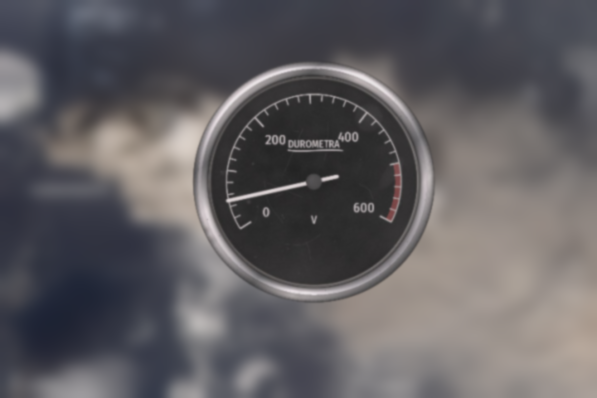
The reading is 50 V
